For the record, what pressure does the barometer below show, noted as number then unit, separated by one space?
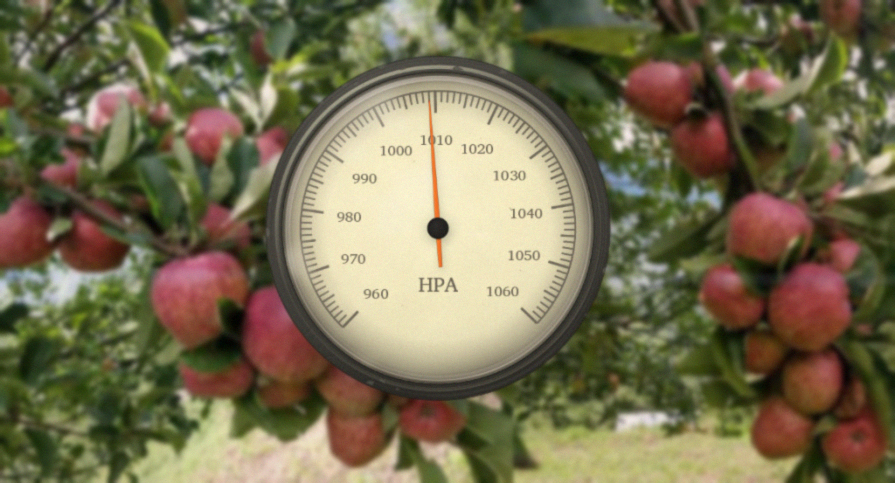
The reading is 1009 hPa
